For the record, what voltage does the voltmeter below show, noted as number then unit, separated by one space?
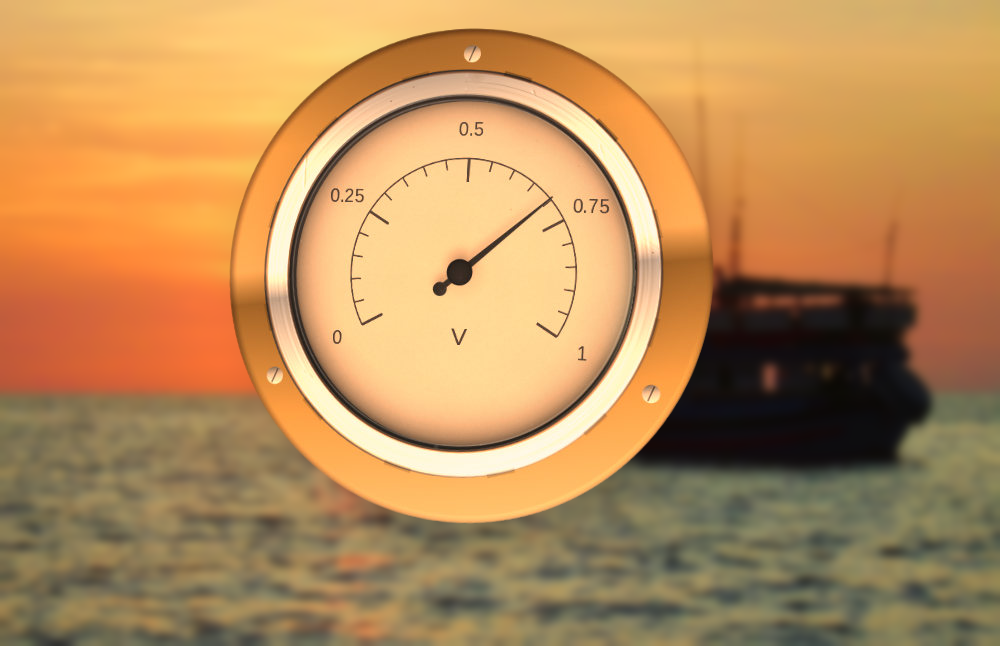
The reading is 0.7 V
